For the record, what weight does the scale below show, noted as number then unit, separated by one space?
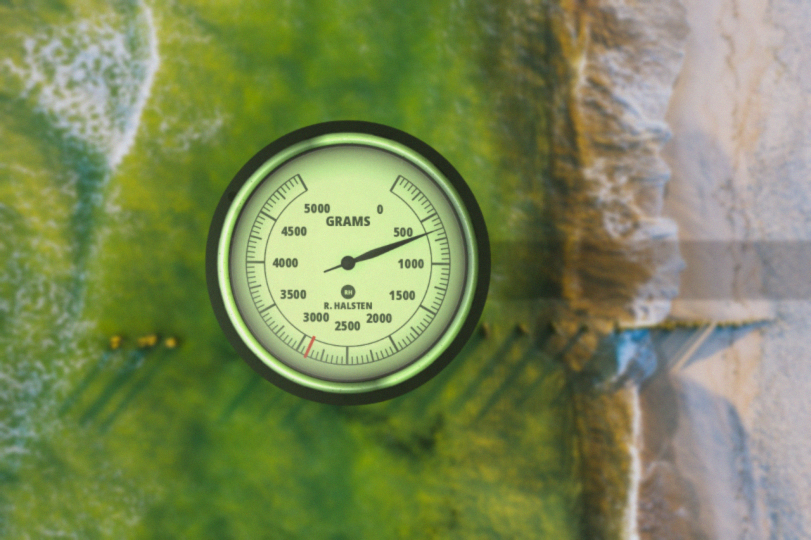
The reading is 650 g
